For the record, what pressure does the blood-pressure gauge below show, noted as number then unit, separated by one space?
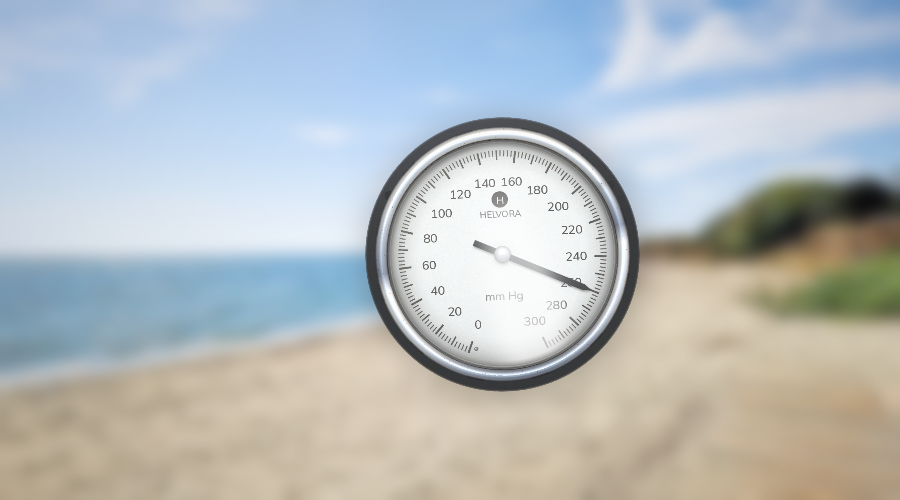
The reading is 260 mmHg
